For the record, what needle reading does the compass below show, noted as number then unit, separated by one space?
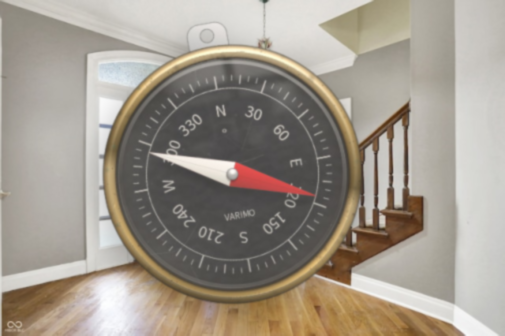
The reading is 115 °
